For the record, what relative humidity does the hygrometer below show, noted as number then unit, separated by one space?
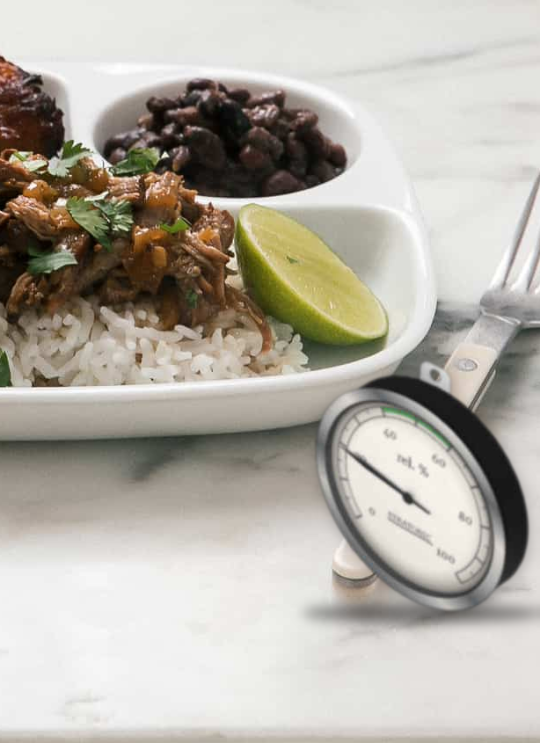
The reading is 20 %
